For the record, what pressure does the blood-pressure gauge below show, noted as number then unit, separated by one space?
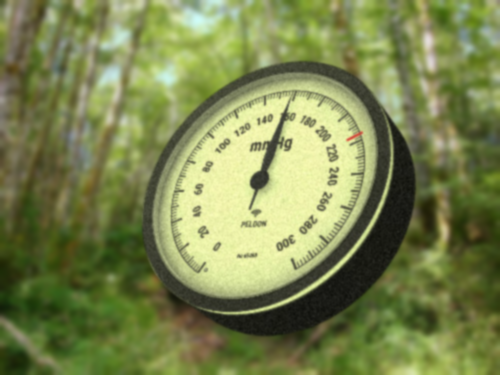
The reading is 160 mmHg
